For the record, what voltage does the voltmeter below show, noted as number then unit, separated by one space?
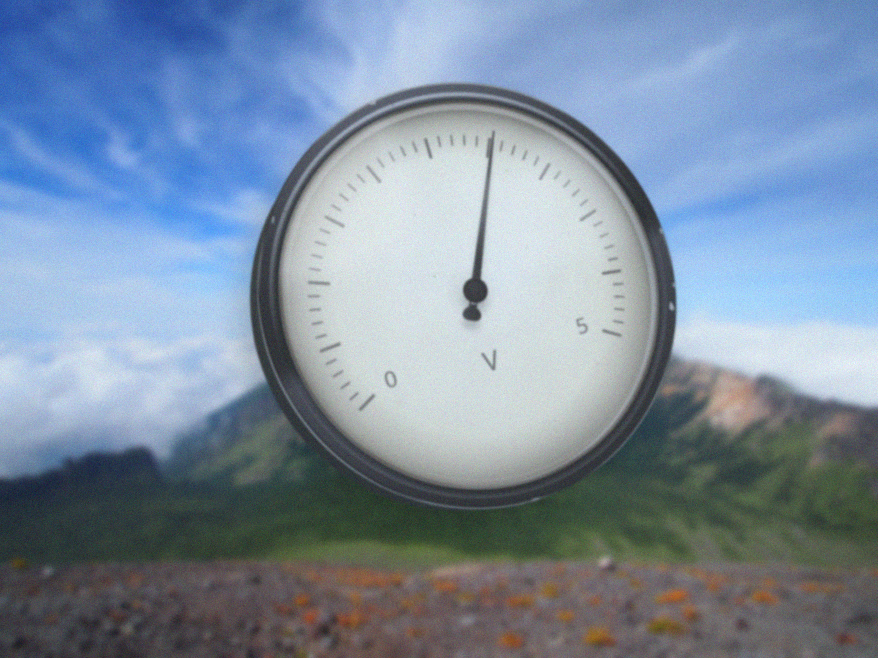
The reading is 3 V
